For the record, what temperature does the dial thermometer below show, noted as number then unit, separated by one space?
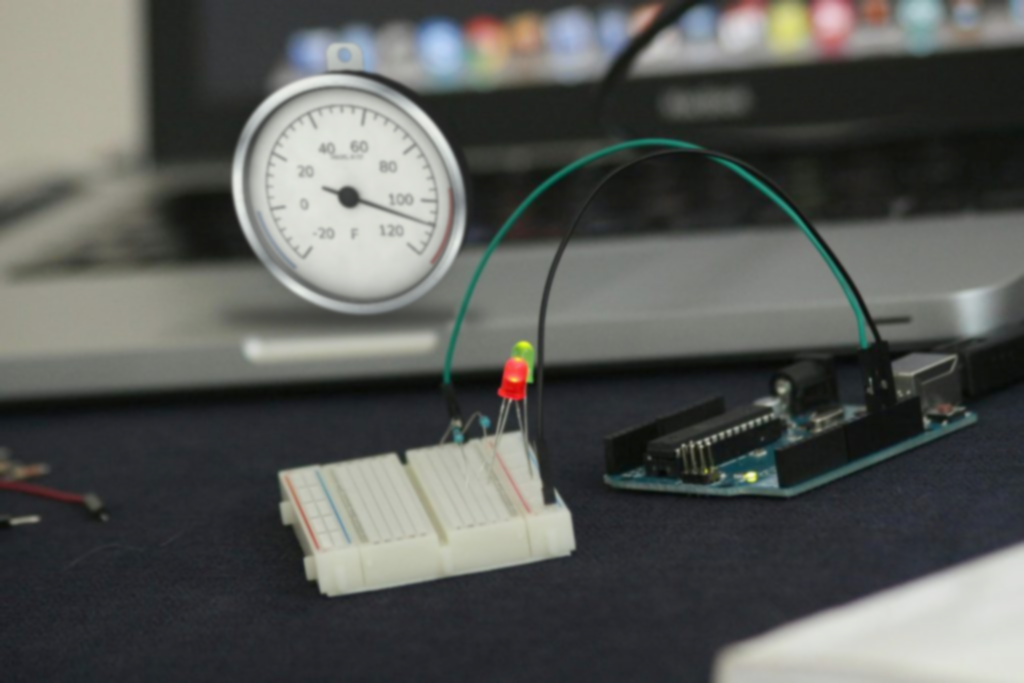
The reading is 108 °F
